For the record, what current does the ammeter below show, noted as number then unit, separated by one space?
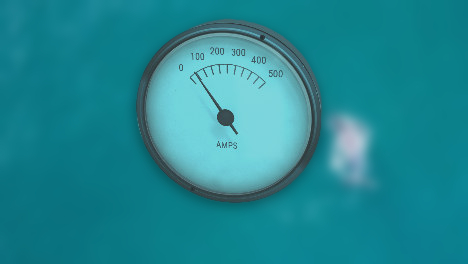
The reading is 50 A
